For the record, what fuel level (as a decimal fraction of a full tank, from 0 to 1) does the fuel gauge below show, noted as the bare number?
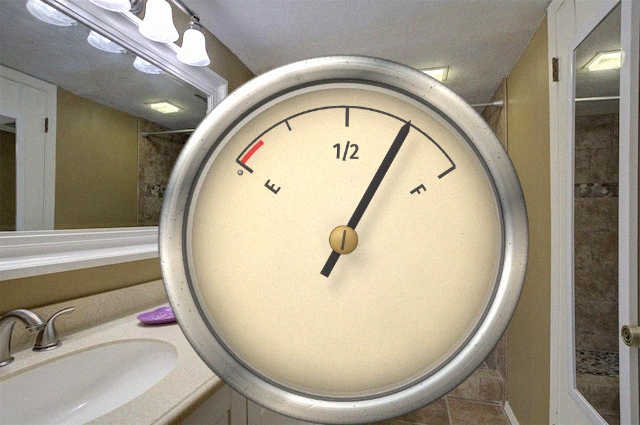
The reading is 0.75
